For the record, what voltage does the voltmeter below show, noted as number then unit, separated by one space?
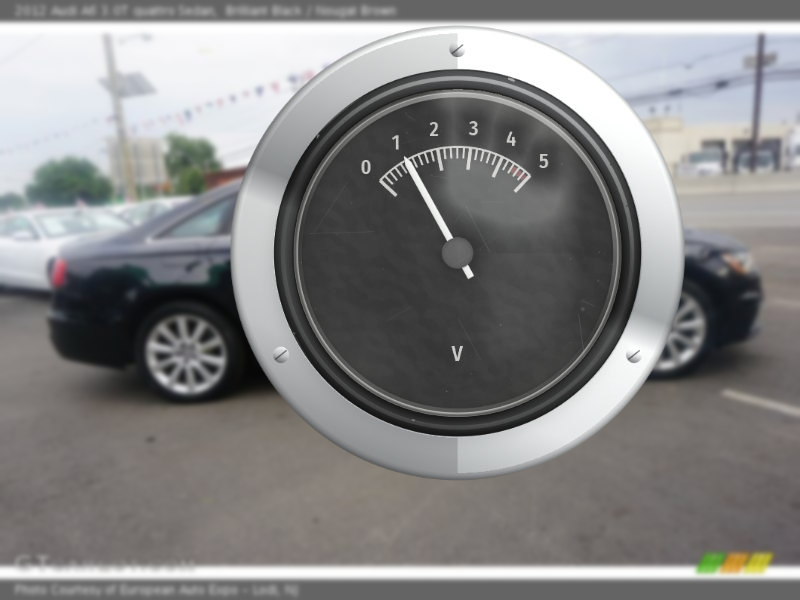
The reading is 1 V
